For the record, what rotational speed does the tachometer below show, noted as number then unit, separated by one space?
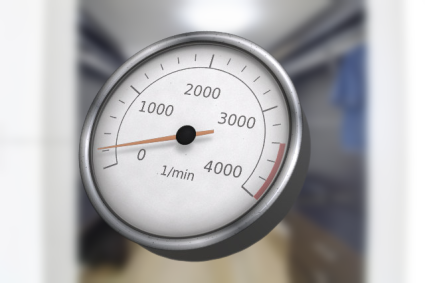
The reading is 200 rpm
